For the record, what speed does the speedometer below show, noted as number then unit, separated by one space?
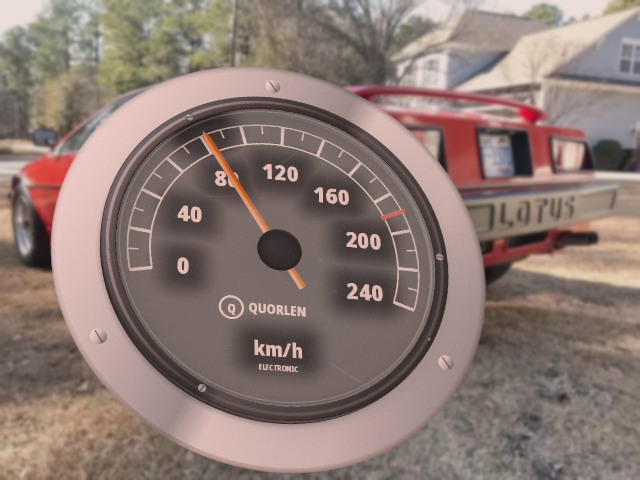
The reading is 80 km/h
